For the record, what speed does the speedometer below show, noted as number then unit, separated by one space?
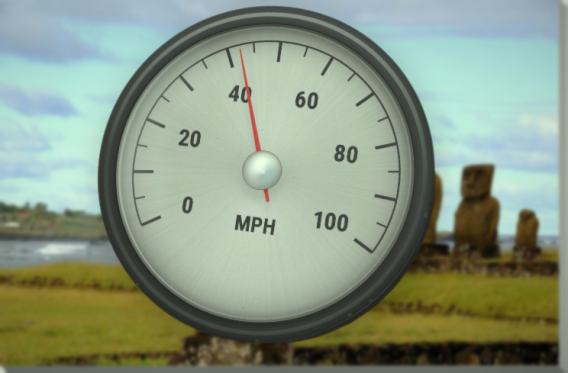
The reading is 42.5 mph
